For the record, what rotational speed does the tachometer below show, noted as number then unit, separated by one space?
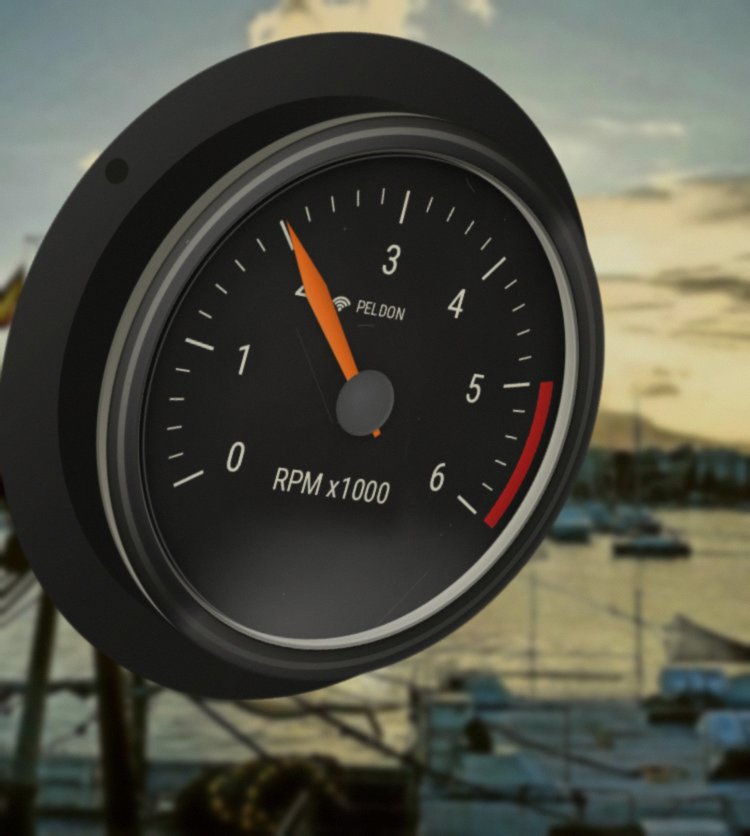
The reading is 2000 rpm
